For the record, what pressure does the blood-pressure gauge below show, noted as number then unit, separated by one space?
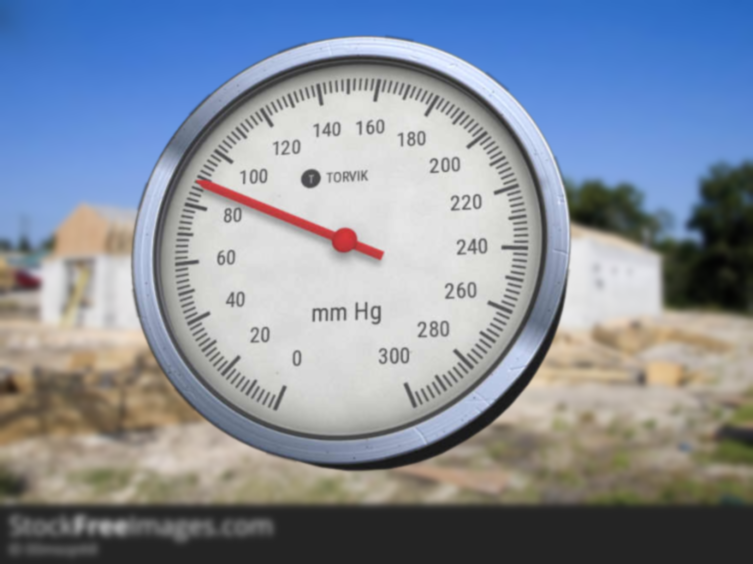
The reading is 88 mmHg
